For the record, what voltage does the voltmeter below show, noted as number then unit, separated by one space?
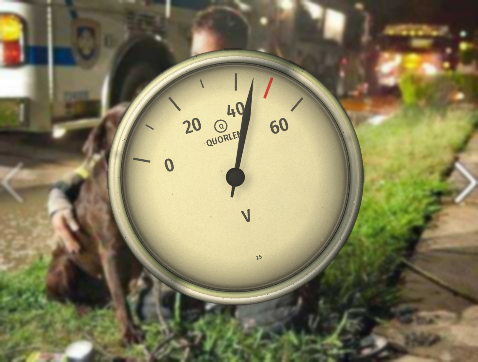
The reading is 45 V
